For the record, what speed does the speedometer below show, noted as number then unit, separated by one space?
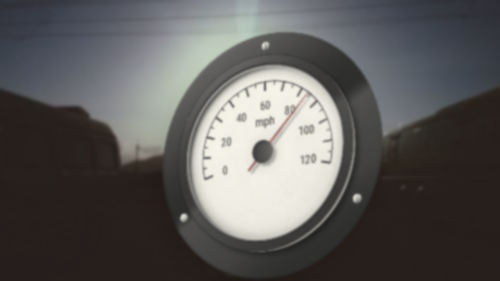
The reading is 85 mph
